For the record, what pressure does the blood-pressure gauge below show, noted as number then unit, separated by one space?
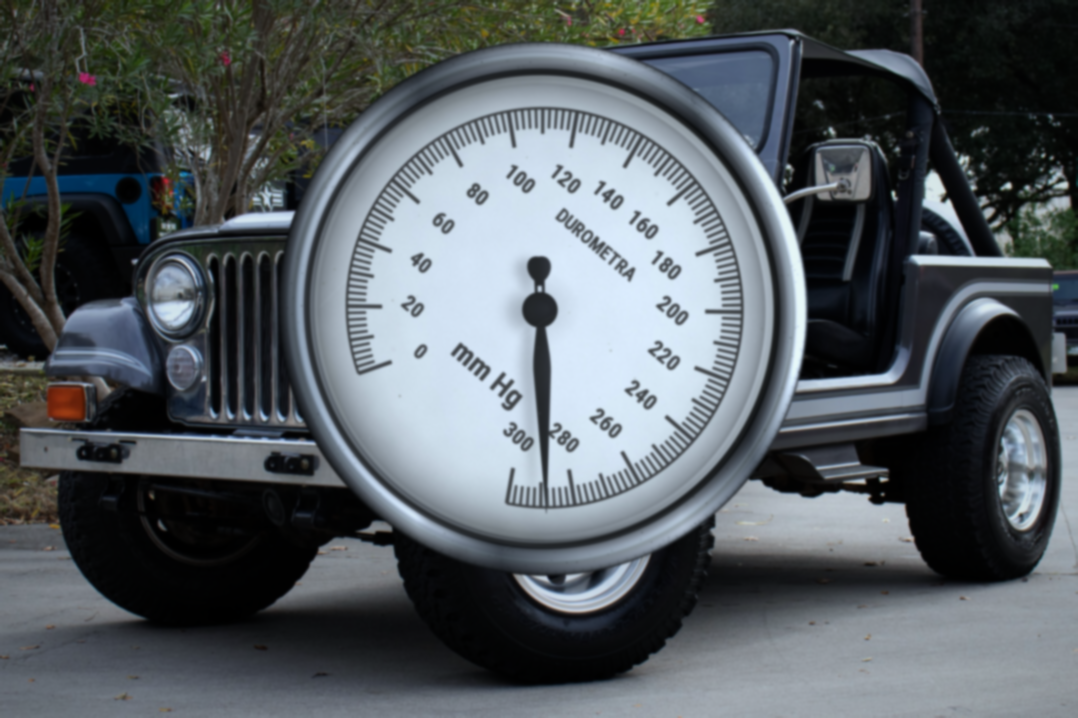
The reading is 288 mmHg
